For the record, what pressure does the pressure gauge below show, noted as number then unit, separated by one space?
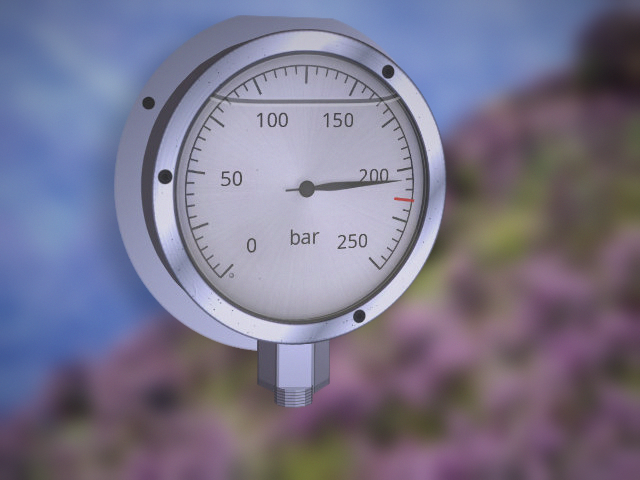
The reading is 205 bar
